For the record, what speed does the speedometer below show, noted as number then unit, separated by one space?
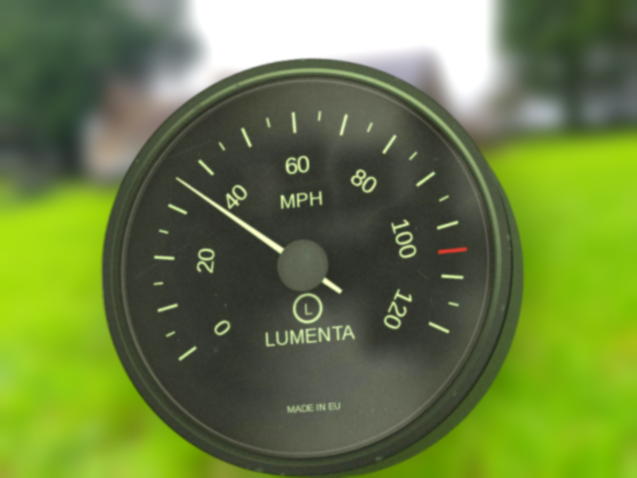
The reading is 35 mph
